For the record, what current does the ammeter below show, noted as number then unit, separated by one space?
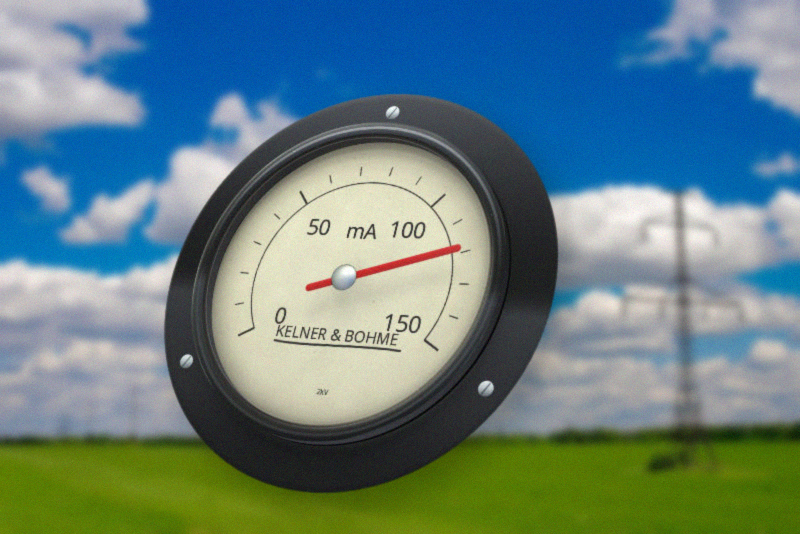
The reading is 120 mA
